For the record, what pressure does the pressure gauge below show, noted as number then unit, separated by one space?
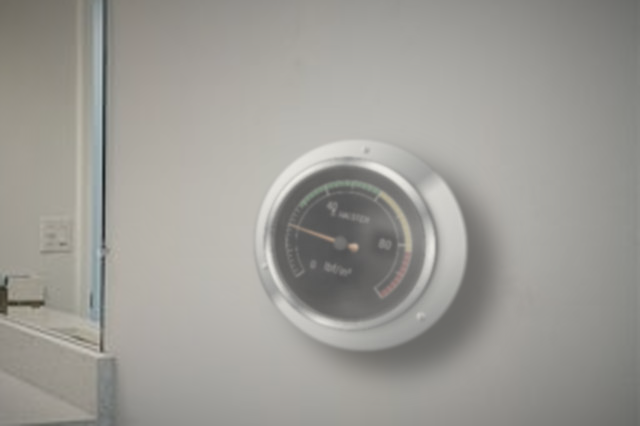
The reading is 20 psi
